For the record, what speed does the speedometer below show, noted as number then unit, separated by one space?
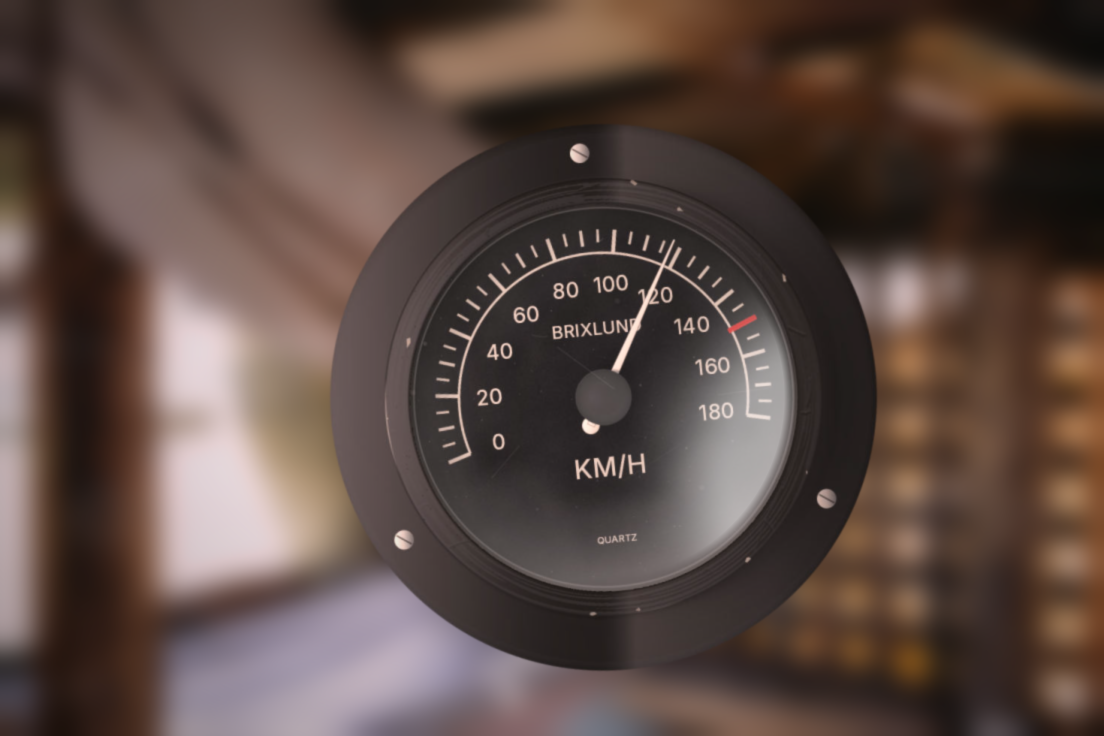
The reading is 117.5 km/h
